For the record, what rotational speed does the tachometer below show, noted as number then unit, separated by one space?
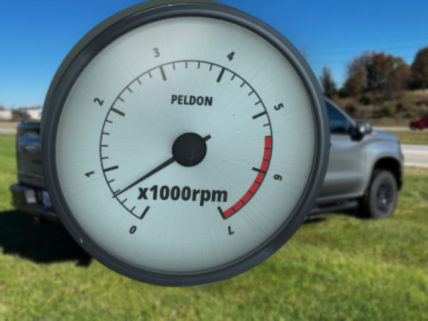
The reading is 600 rpm
